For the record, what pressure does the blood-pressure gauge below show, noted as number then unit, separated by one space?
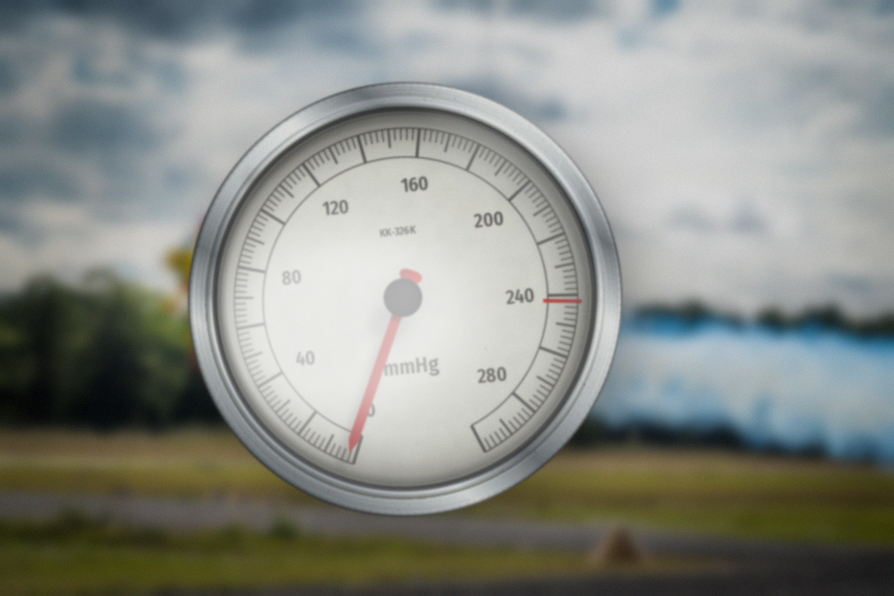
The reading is 2 mmHg
